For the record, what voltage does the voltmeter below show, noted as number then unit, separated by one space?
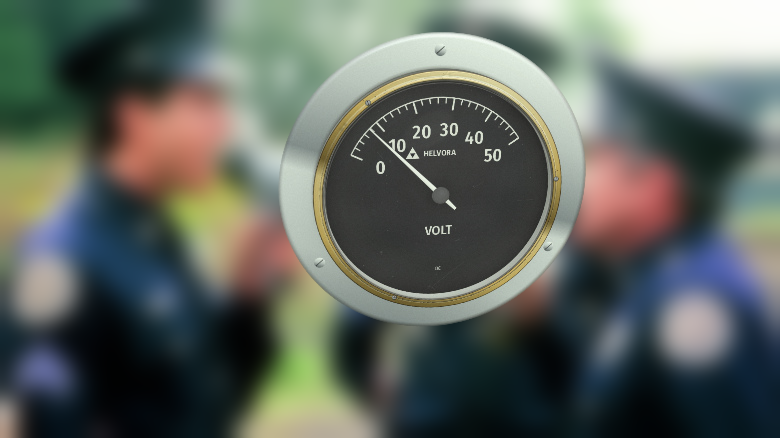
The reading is 8 V
